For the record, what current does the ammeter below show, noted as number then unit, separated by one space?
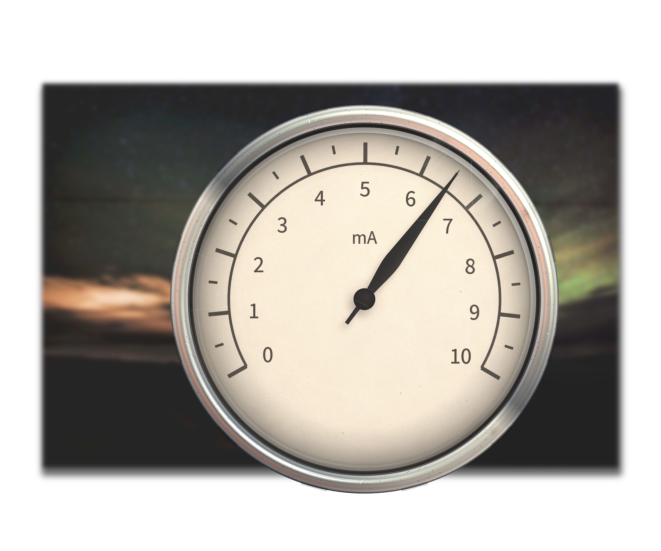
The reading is 6.5 mA
